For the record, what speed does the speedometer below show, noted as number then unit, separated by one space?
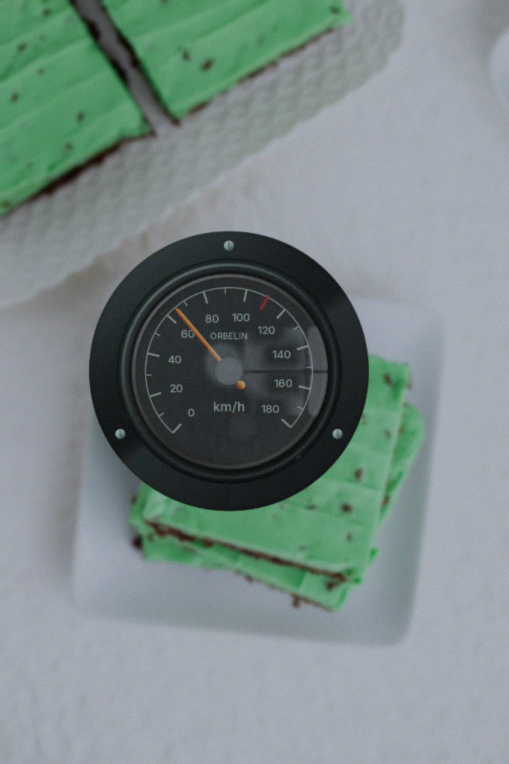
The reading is 65 km/h
